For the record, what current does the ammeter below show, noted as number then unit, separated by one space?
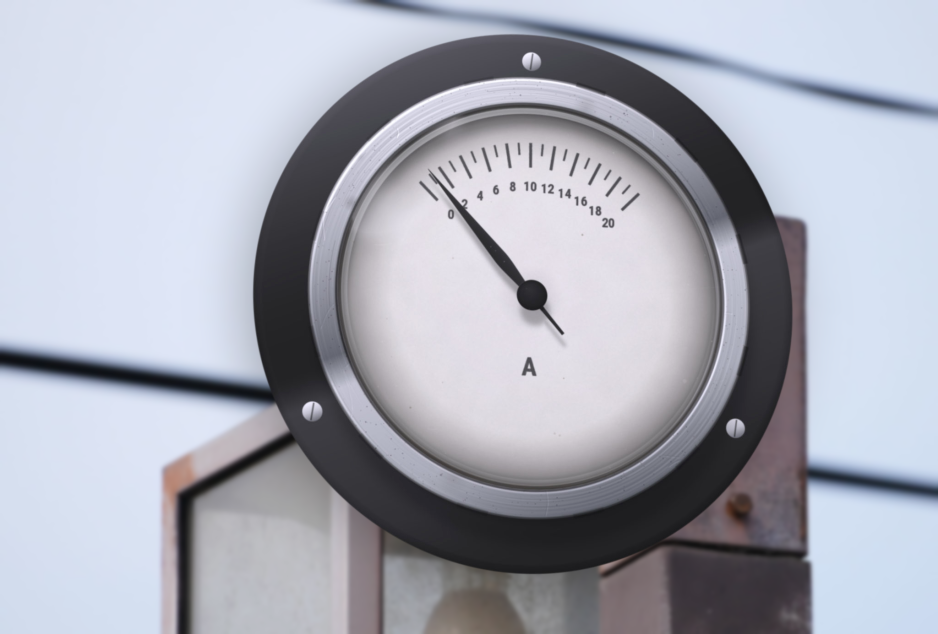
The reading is 1 A
